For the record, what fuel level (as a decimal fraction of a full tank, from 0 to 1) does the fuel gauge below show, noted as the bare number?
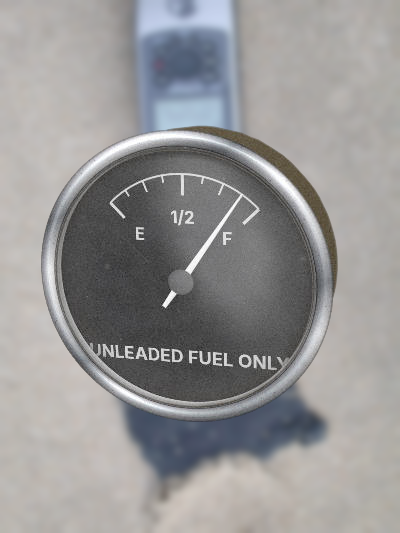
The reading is 0.875
